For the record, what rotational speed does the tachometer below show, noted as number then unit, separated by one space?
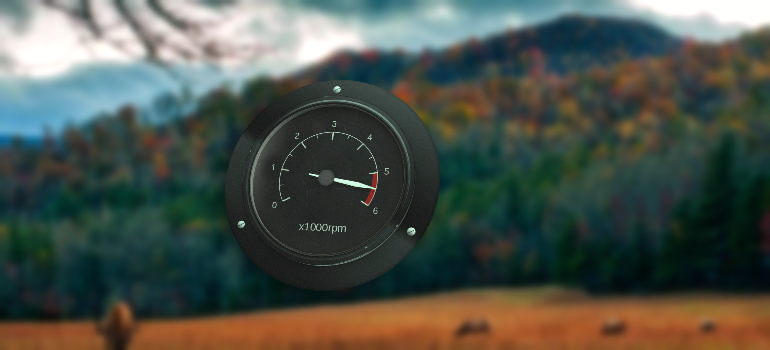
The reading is 5500 rpm
